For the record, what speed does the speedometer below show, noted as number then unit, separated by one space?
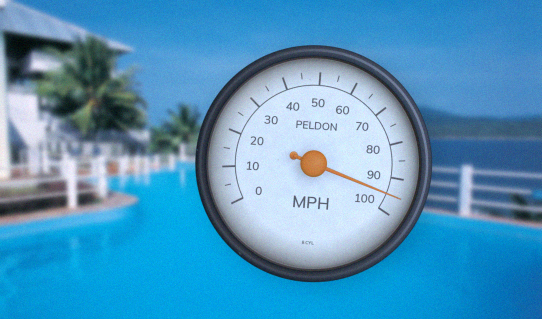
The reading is 95 mph
